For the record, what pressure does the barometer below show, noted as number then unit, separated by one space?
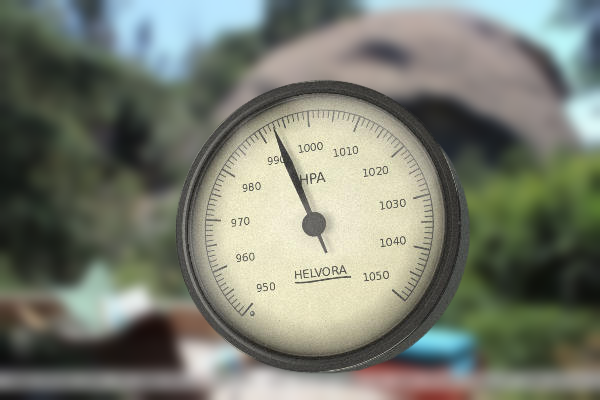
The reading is 993 hPa
